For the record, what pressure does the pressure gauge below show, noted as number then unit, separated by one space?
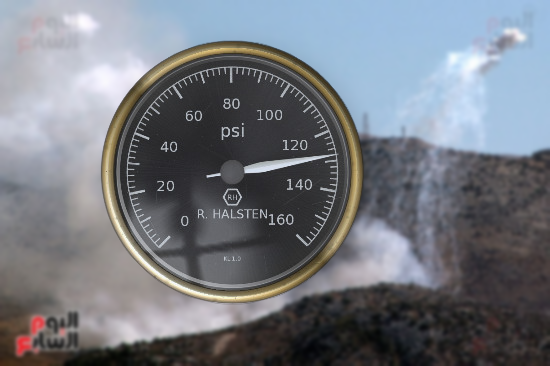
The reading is 128 psi
